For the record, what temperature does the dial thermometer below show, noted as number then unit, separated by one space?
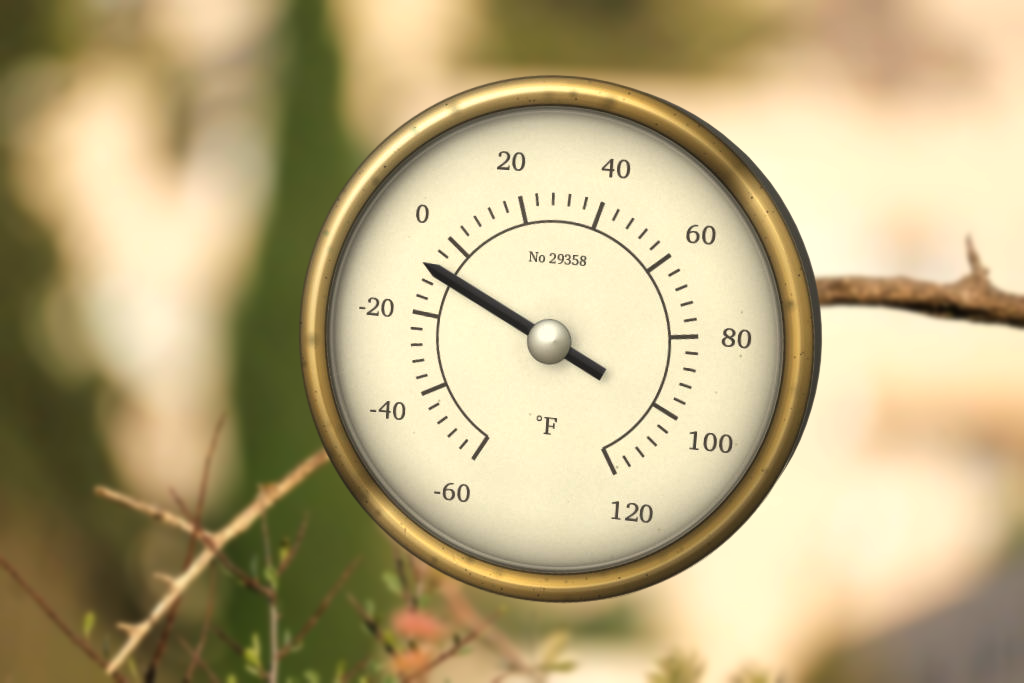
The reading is -8 °F
